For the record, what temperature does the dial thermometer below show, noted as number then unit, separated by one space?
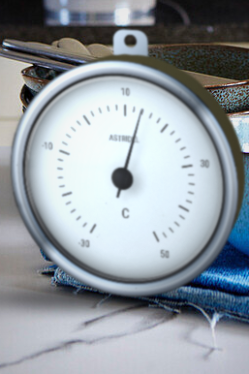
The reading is 14 °C
